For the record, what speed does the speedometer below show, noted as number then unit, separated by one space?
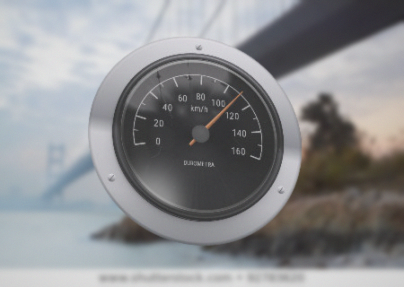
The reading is 110 km/h
